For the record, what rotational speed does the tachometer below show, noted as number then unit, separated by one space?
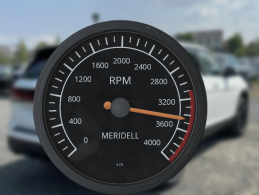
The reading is 3450 rpm
